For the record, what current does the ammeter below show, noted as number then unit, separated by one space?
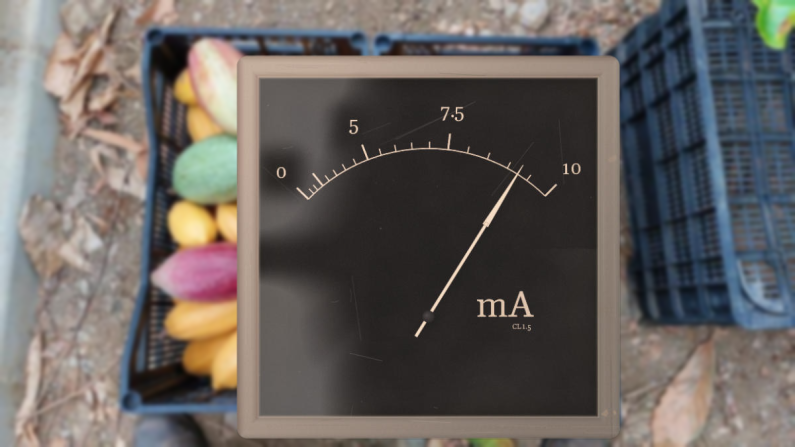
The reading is 9.25 mA
